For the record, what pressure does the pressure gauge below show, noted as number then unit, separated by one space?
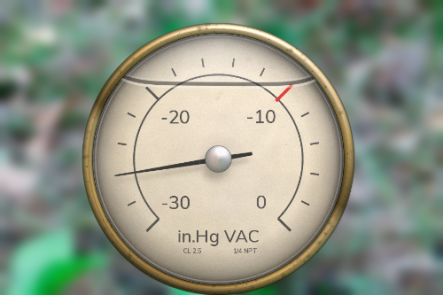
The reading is -26 inHg
